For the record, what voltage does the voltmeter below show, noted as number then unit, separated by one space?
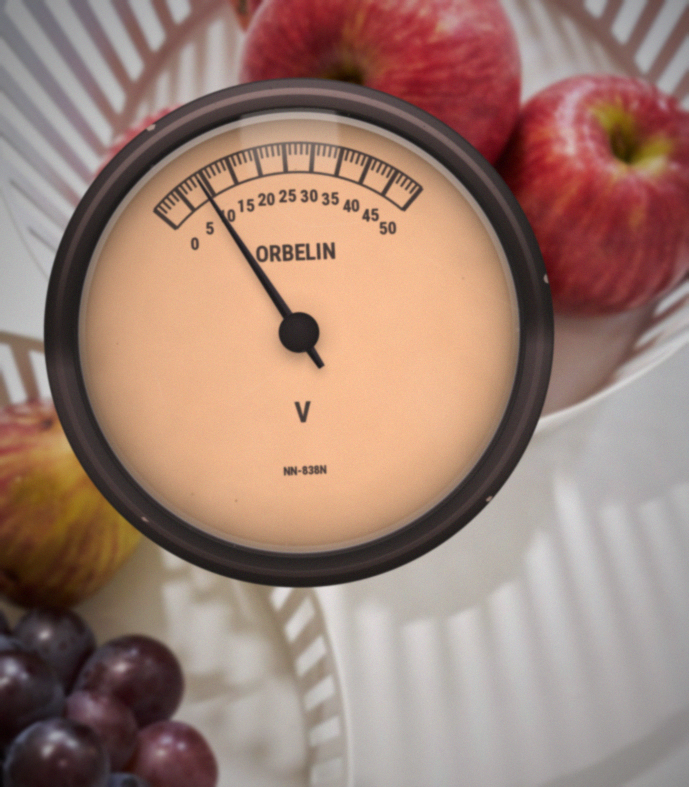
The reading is 9 V
